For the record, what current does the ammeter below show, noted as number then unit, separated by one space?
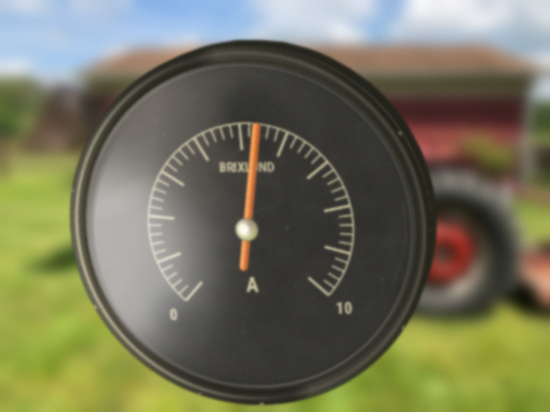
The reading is 5.4 A
